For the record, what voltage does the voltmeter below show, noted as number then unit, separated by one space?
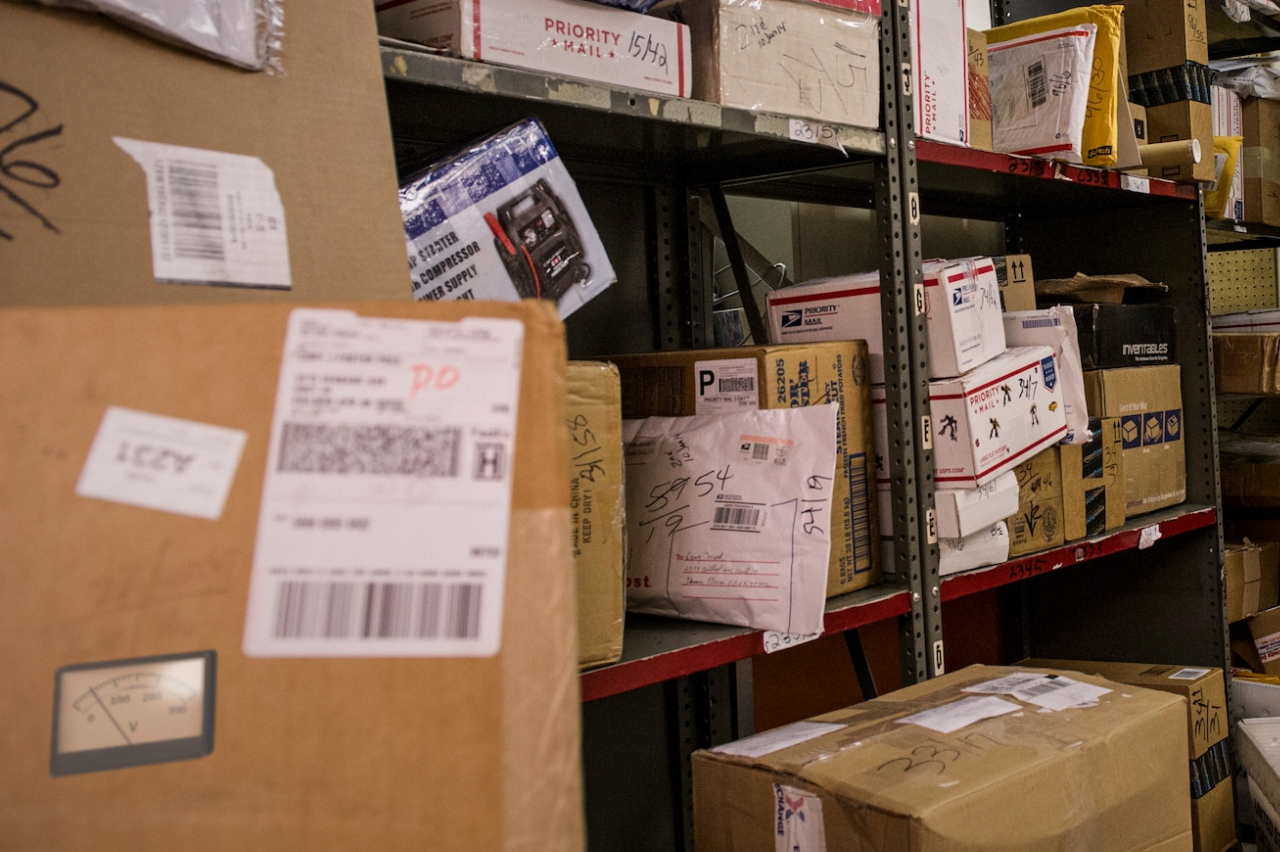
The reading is 50 V
